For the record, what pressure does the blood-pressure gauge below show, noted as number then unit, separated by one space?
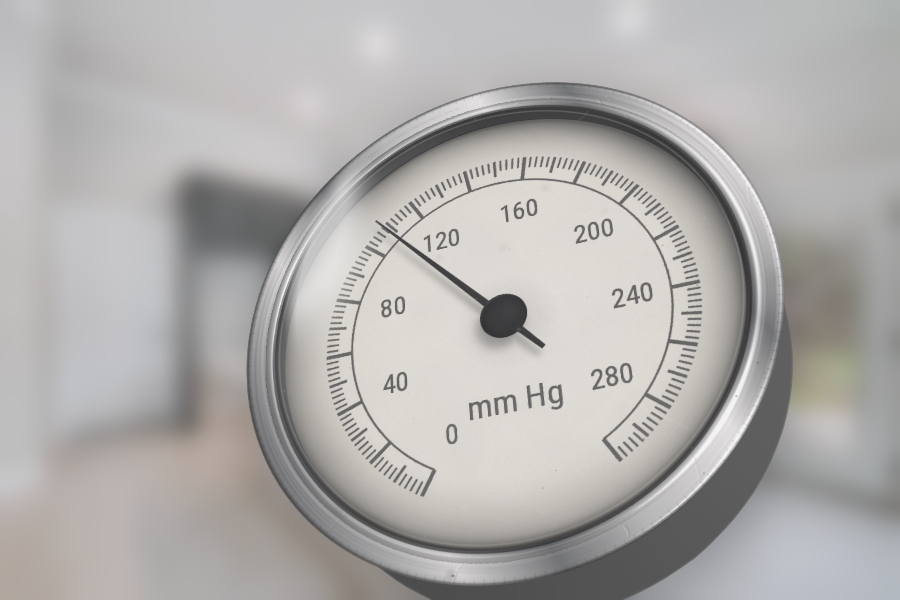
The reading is 108 mmHg
